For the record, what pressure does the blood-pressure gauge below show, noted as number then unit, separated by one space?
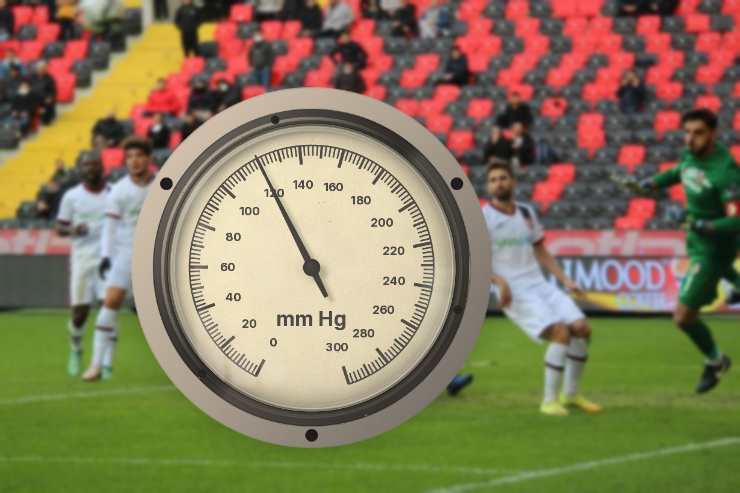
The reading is 120 mmHg
